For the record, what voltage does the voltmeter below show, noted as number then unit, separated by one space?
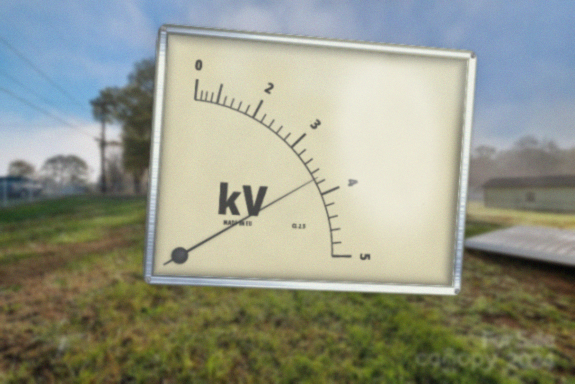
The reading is 3.7 kV
